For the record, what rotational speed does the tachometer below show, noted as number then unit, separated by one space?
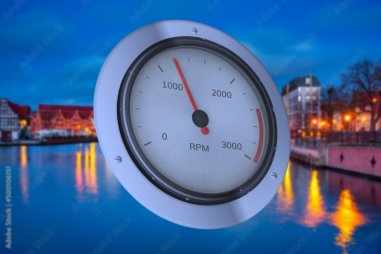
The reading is 1200 rpm
